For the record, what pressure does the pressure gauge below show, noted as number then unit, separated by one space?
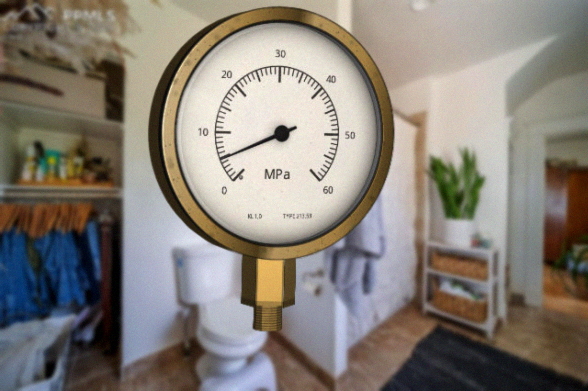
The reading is 5 MPa
